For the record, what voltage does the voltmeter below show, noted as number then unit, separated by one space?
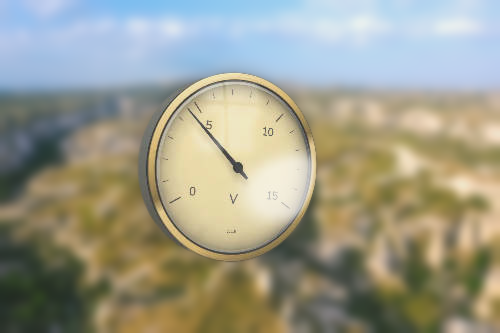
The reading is 4.5 V
